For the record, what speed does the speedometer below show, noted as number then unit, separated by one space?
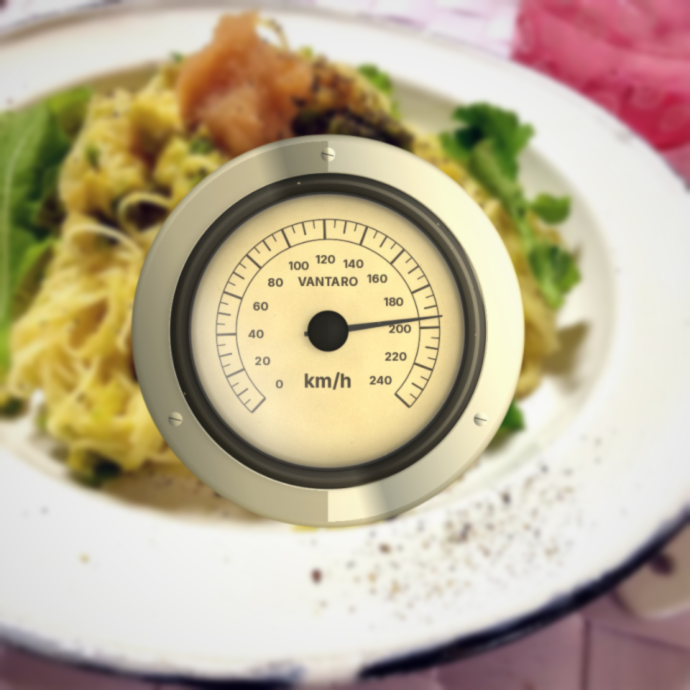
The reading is 195 km/h
